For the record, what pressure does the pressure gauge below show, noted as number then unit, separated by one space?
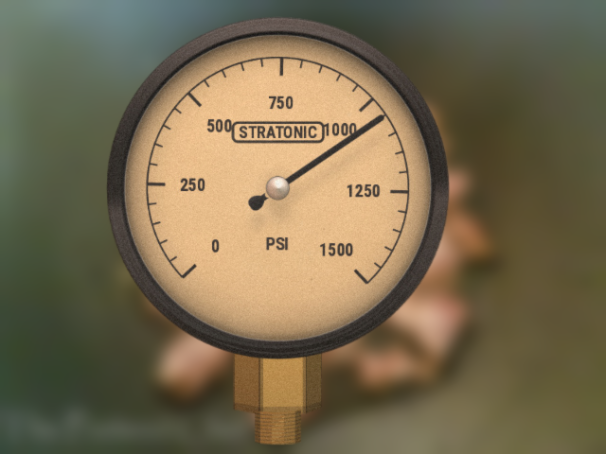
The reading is 1050 psi
